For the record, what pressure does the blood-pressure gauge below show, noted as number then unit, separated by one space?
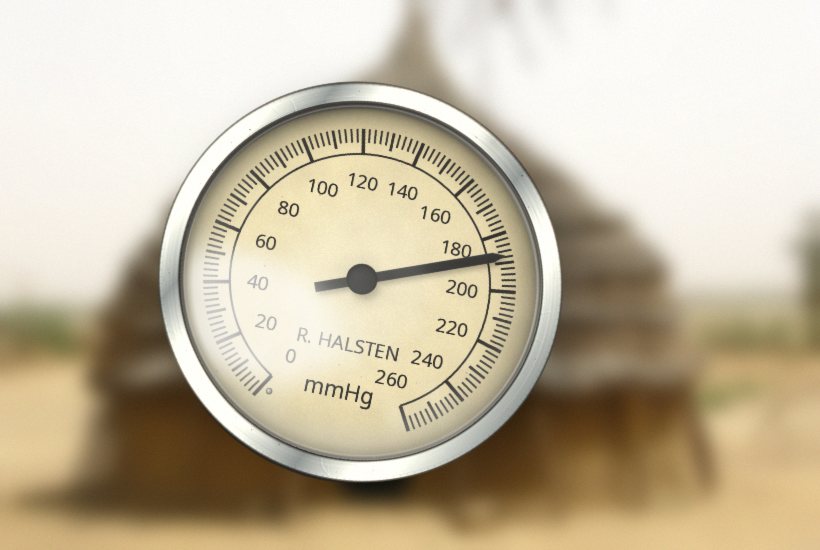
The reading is 188 mmHg
